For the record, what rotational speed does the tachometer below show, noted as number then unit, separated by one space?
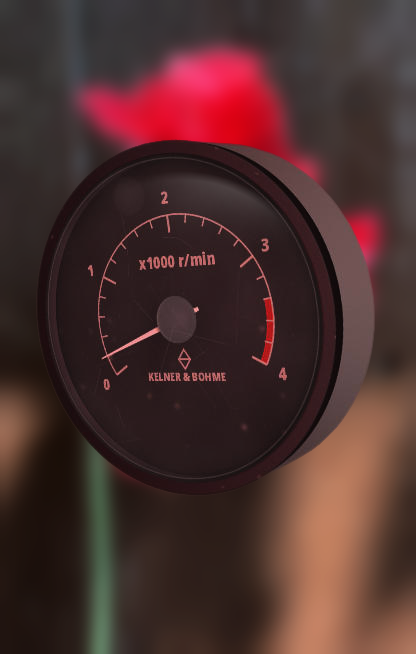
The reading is 200 rpm
